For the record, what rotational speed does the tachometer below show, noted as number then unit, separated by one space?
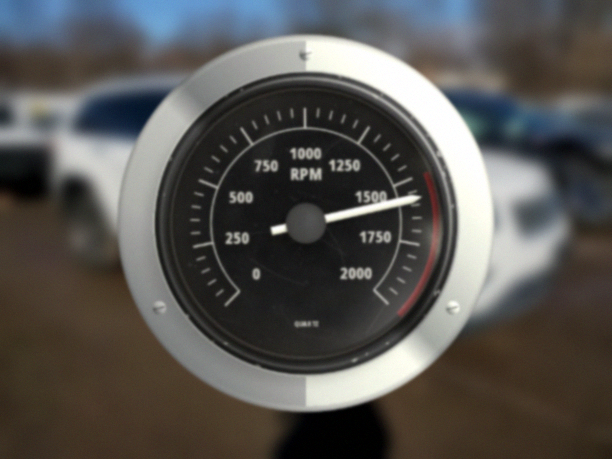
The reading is 1575 rpm
